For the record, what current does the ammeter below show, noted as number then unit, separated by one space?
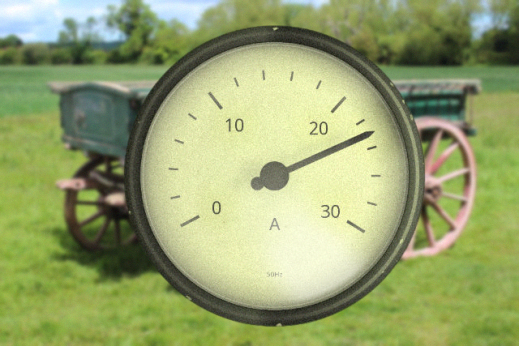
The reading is 23 A
